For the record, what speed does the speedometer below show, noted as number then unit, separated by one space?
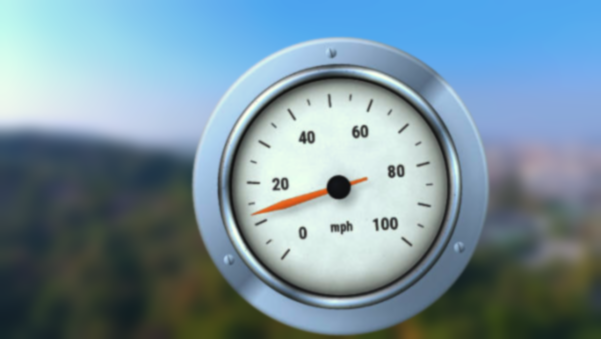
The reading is 12.5 mph
